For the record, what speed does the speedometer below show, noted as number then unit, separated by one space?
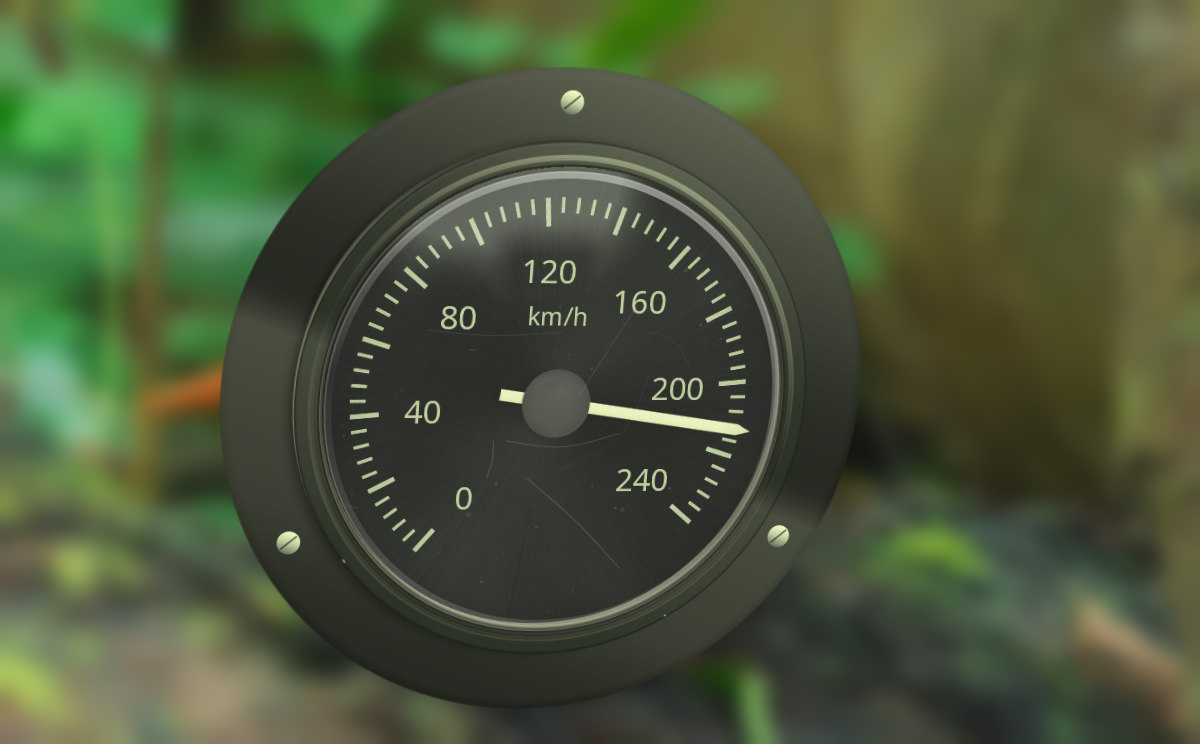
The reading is 212 km/h
